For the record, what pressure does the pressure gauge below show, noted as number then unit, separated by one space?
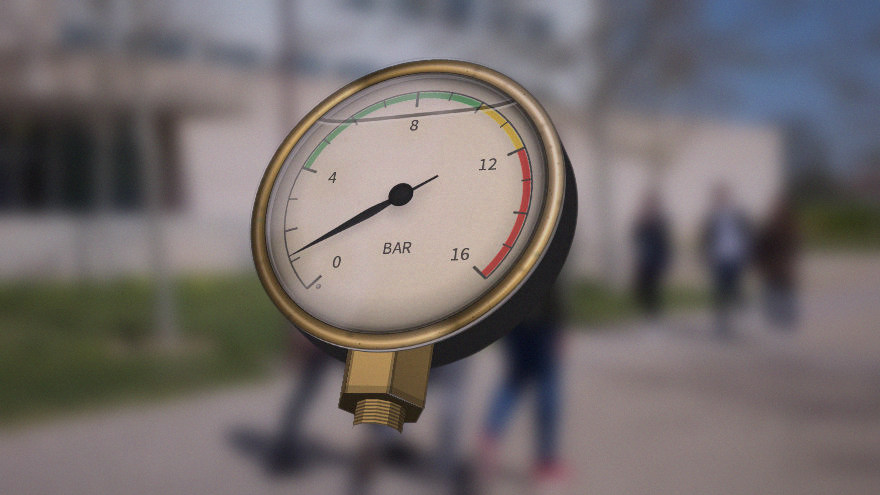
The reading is 1 bar
